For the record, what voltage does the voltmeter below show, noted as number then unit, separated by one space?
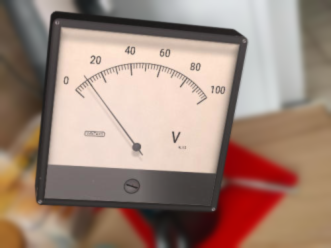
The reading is 10 V
